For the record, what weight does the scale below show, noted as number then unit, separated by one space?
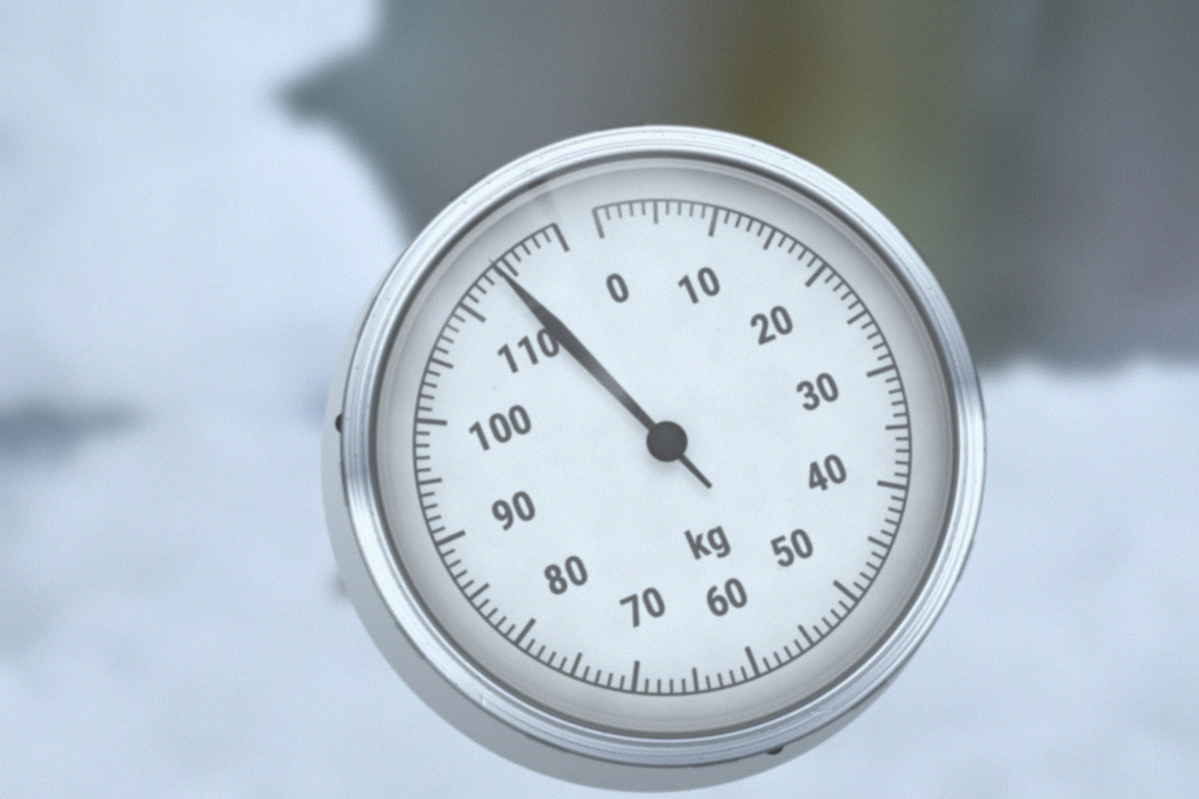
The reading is 114 kg
